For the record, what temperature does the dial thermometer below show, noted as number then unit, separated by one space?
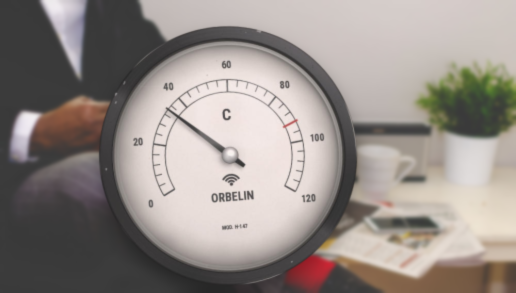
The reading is 34 °C
